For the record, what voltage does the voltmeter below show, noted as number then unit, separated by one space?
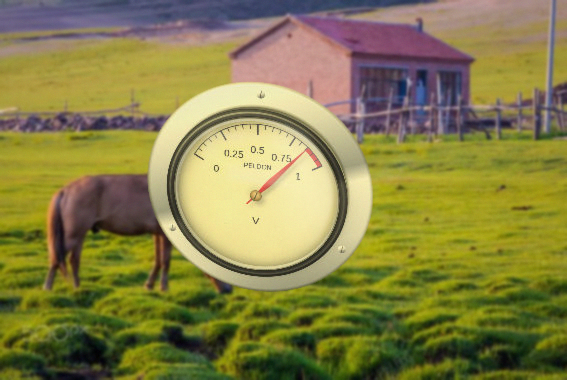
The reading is 0.85 V
